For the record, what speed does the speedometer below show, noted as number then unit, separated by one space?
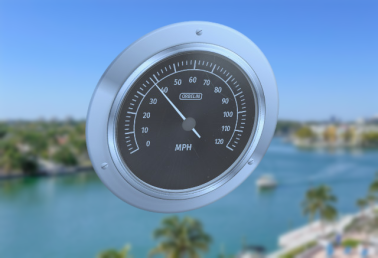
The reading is 38 mph
